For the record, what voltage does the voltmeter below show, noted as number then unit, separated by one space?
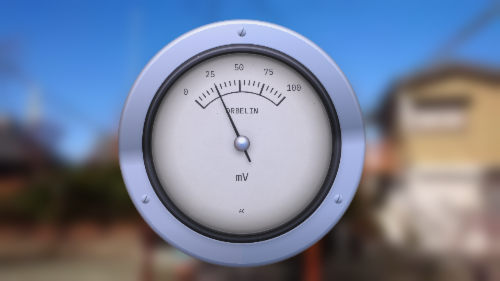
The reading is 25 mV
